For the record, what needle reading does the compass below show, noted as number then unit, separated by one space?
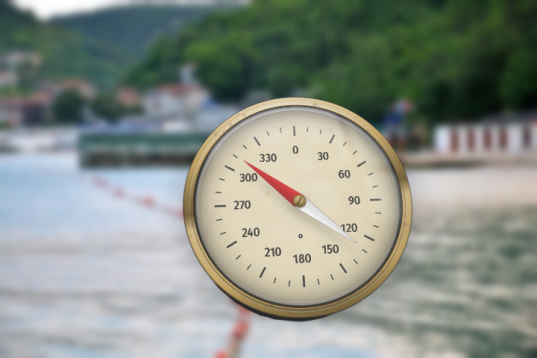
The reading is 310 °
